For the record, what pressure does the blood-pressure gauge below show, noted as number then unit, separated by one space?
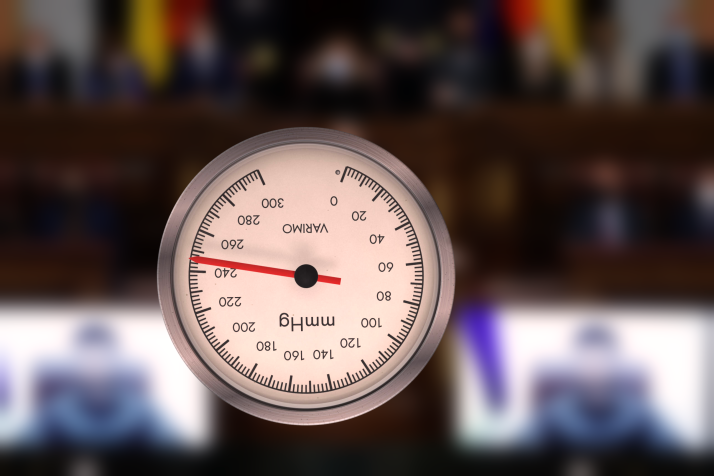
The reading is 246 mmHg
